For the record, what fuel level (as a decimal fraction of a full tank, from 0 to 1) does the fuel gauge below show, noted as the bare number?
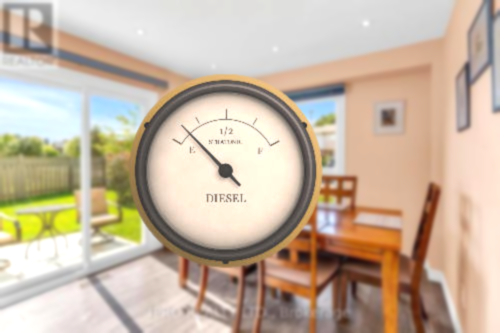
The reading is 0.125
